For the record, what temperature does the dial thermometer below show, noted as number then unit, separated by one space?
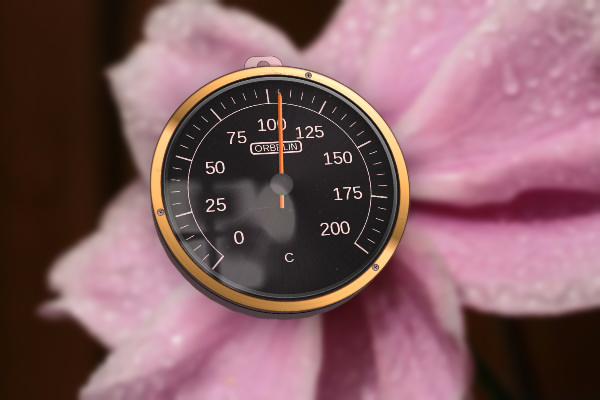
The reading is 105 °C
